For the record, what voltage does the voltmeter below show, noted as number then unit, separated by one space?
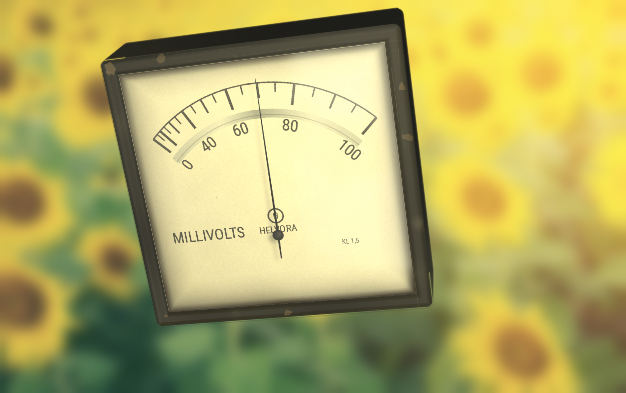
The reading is 70 mV
